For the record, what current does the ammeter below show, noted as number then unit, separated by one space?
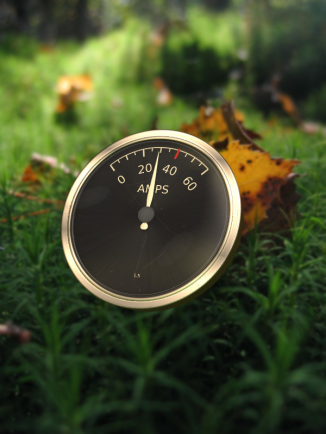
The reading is 30 A
